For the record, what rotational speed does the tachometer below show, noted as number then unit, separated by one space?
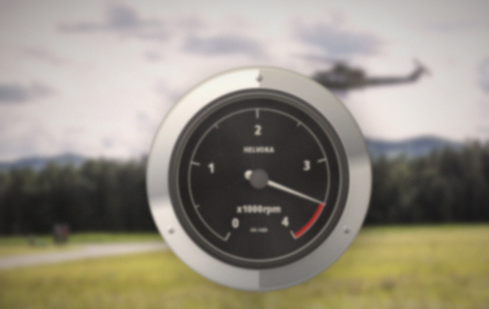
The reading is 3500 rpm
